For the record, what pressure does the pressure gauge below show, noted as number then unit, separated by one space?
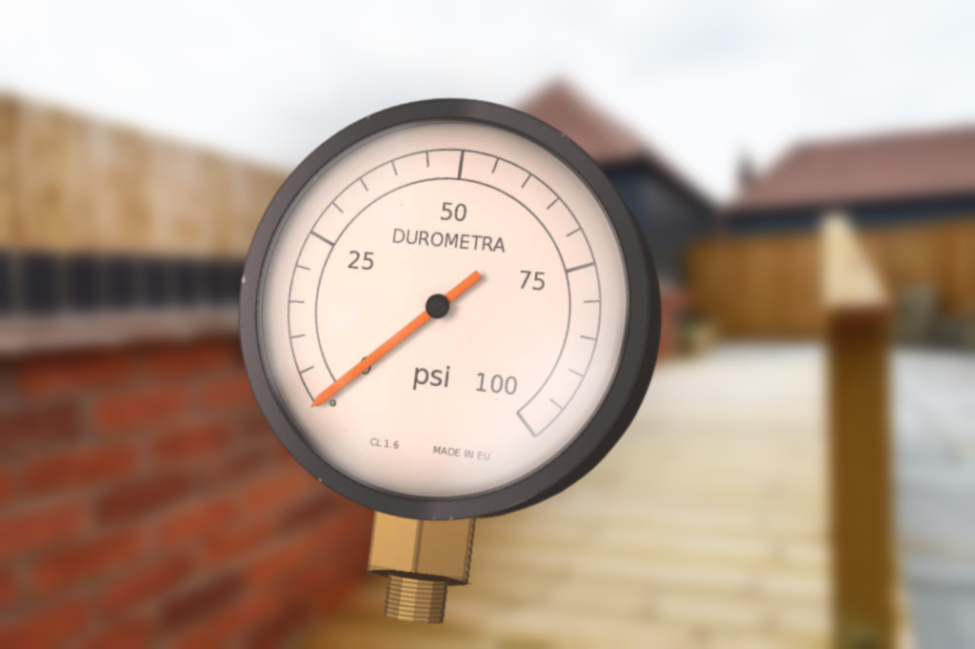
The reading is 0 psi
